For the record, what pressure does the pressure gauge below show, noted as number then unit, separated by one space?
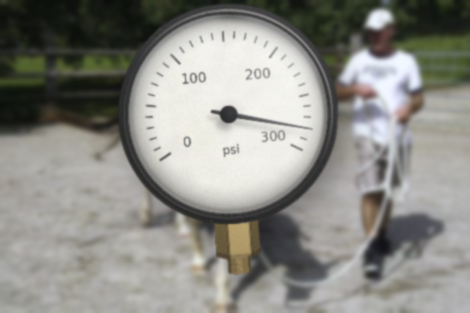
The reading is 280 psi
